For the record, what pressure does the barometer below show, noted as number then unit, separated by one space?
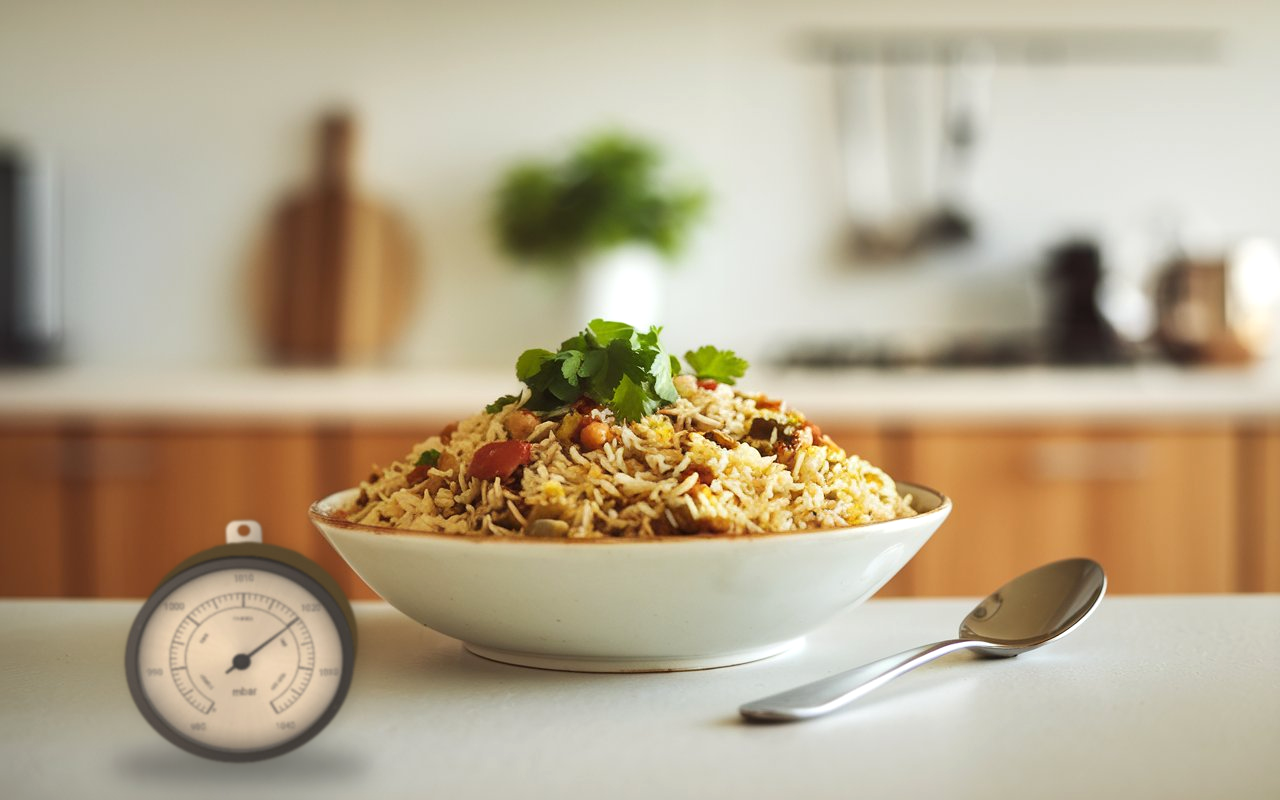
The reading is 1020 mbar
